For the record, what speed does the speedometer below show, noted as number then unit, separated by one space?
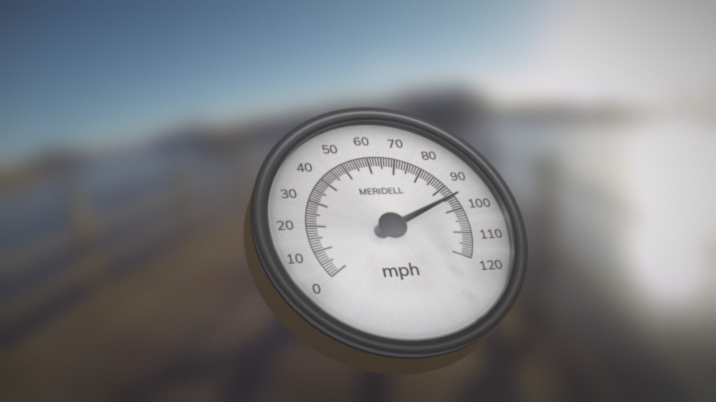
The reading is 95 mph
